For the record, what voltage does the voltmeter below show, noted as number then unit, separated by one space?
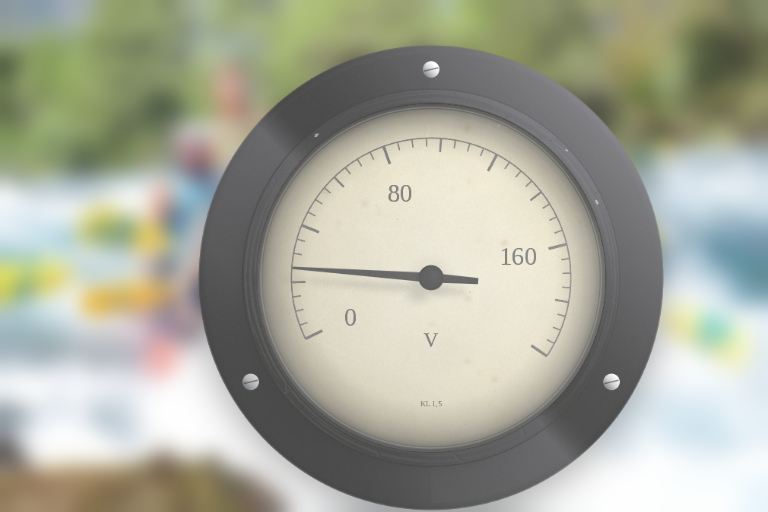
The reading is 25 V
